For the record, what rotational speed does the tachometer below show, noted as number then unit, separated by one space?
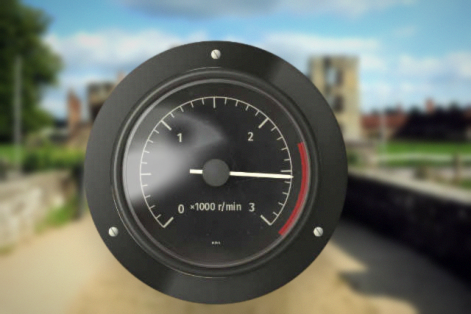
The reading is 2550 rpm
